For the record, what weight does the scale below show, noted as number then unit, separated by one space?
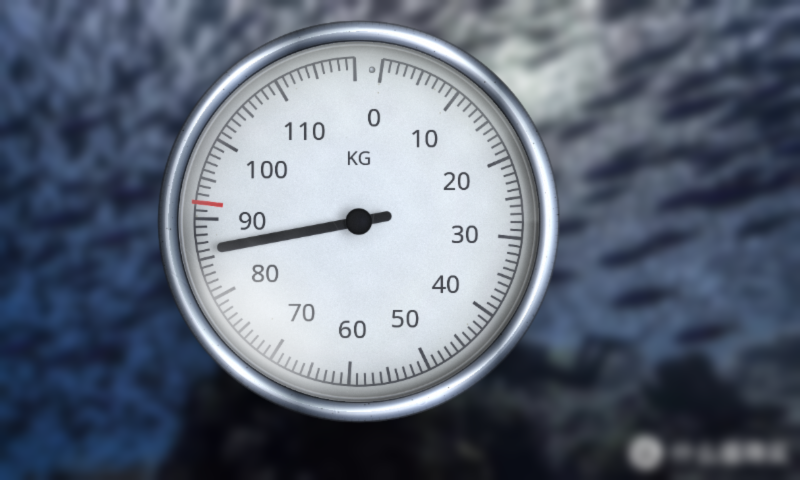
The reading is 86 kg
